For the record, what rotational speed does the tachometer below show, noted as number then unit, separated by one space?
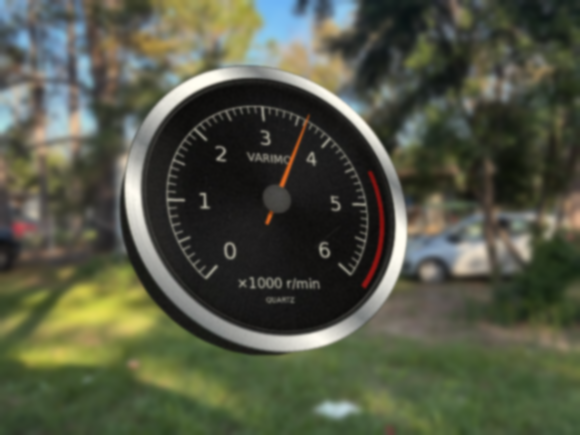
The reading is 3600 rpm
